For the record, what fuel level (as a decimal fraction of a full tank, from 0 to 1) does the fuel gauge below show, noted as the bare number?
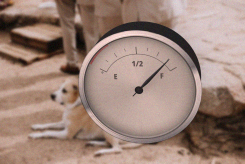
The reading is 0.875
